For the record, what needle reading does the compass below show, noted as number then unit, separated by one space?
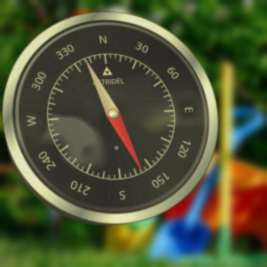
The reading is 160 °
